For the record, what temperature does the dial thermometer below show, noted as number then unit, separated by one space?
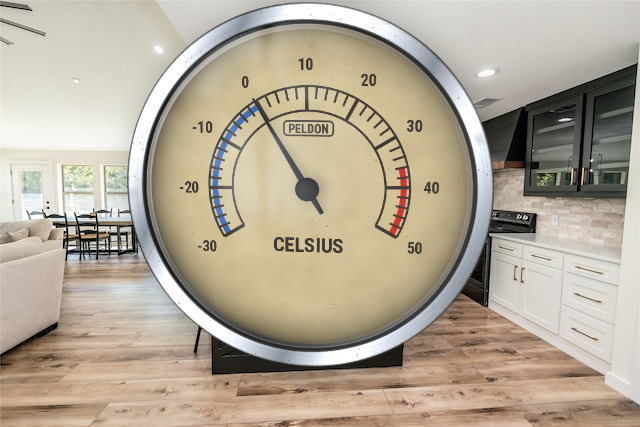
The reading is 0 °C
